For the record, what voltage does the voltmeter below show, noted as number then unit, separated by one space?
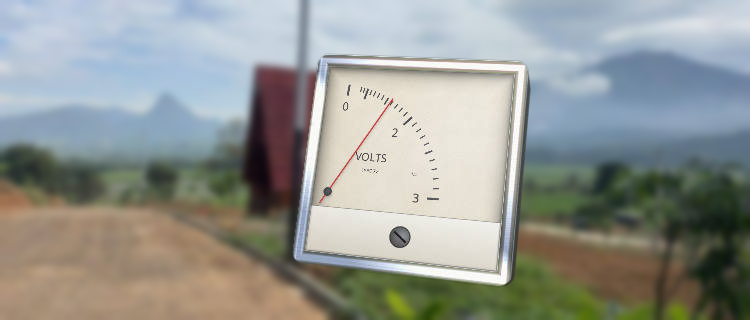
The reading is 1.6 V
